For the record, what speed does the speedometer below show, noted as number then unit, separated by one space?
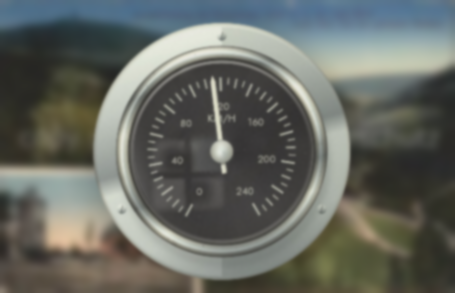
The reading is 115 km/h
